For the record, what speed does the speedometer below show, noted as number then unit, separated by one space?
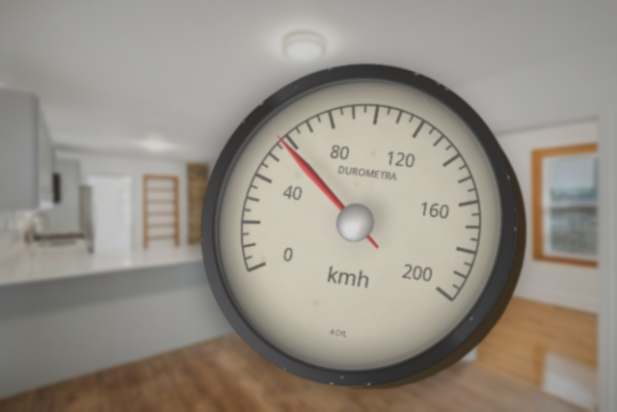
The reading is 57.5 km/h
